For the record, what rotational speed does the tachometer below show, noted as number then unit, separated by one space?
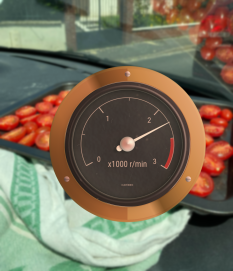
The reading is 2250 rpm
